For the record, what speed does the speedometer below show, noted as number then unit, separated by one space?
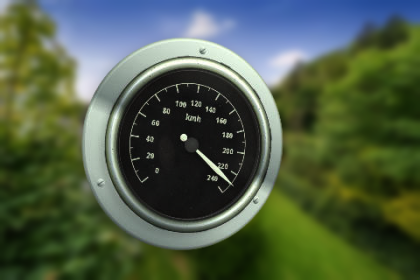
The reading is 230 km/h
